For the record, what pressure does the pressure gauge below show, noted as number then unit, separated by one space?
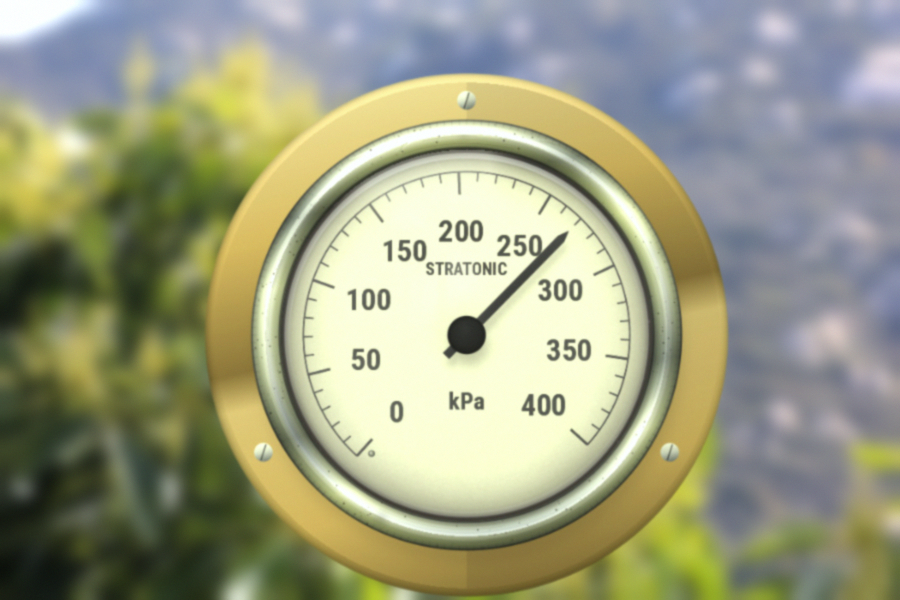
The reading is 270 kPa
